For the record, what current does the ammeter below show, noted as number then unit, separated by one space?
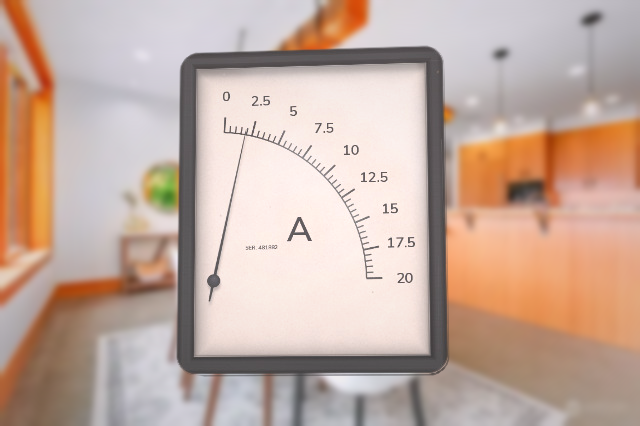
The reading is 2 A
